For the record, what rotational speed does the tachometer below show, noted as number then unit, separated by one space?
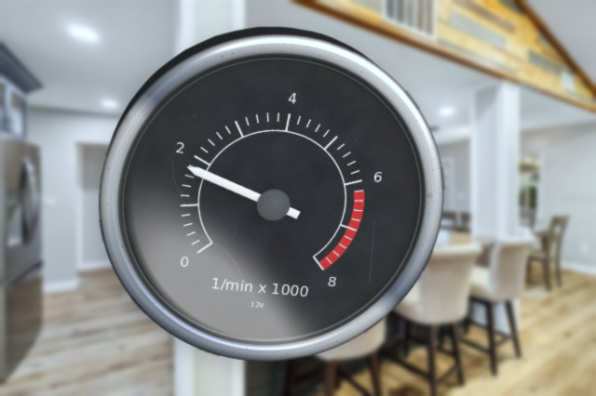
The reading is 1800 rpm
